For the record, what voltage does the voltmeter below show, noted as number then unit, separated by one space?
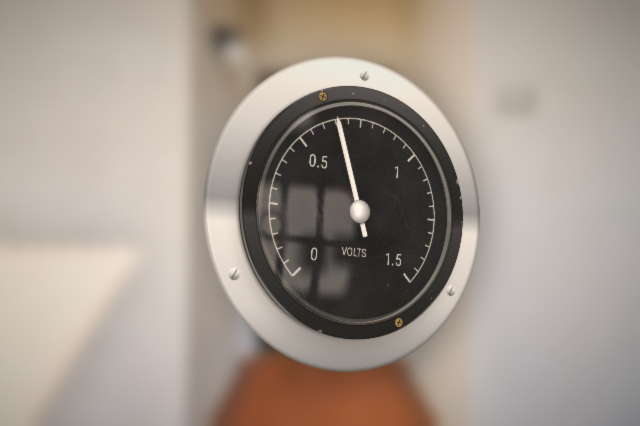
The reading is 0.65 V
